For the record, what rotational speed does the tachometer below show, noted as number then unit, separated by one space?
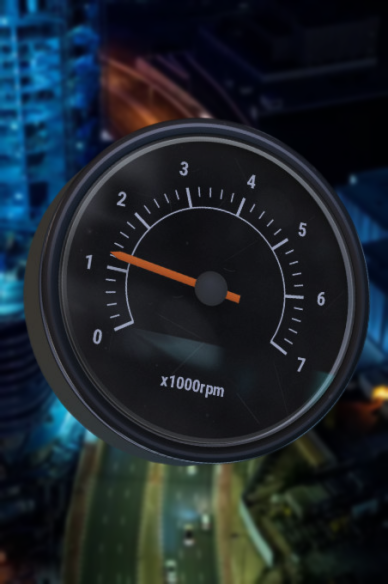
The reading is 1200 rpm
